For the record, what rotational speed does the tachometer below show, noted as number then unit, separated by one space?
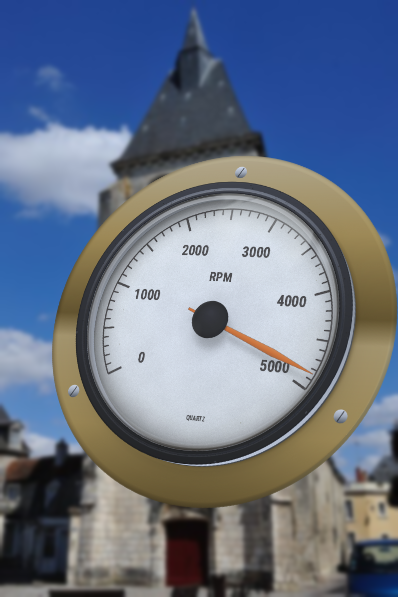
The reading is 4850 rpm
